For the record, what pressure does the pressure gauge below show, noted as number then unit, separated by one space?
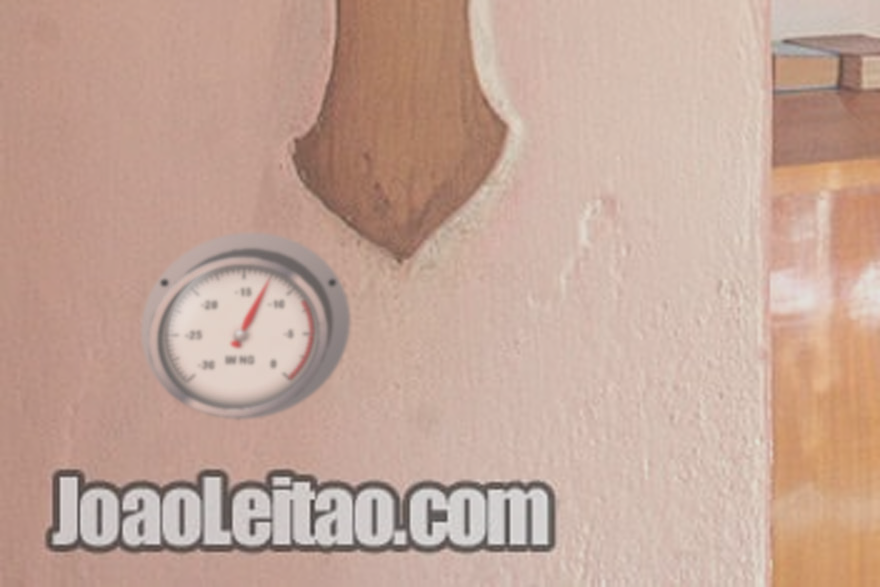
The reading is -12.5 inHg
